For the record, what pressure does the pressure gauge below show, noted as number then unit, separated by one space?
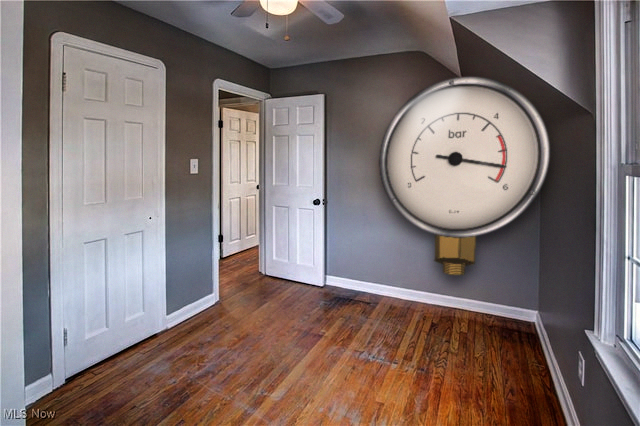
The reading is 5.5 bar
